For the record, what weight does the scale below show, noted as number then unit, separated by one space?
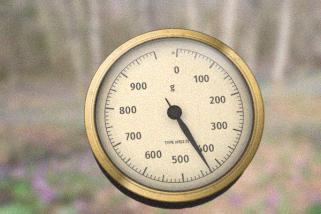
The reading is 430 g
